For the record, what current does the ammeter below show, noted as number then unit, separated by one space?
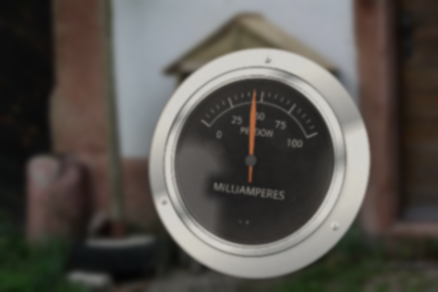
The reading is 45 mA
